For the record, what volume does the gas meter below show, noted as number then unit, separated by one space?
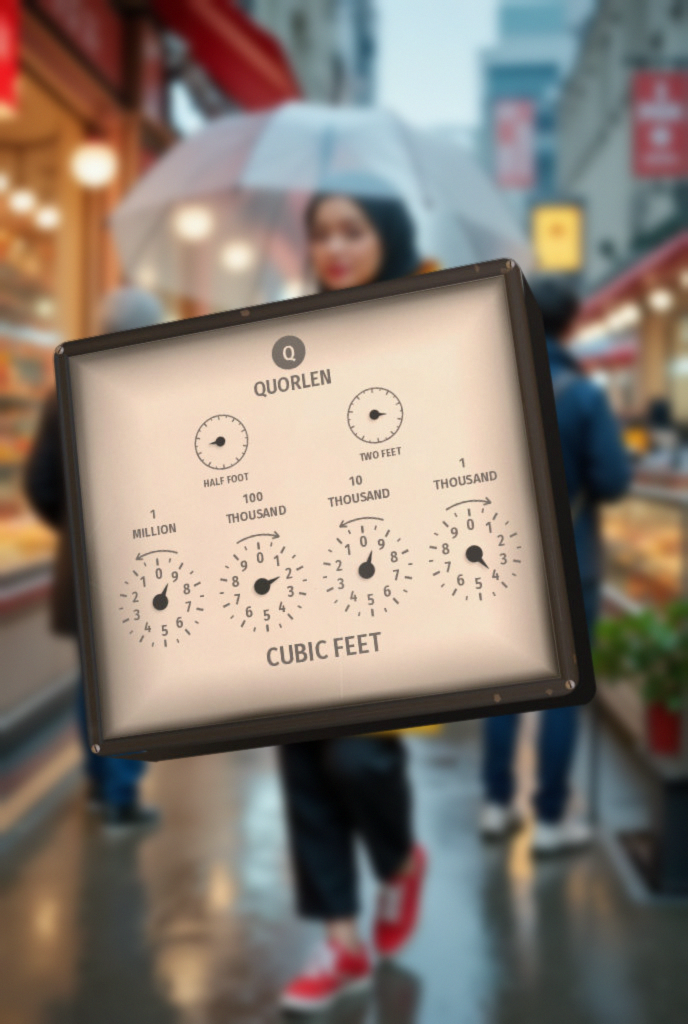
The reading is 919400 ft³
